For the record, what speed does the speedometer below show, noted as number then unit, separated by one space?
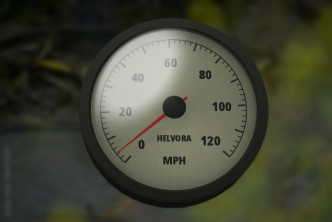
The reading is 4 mph
